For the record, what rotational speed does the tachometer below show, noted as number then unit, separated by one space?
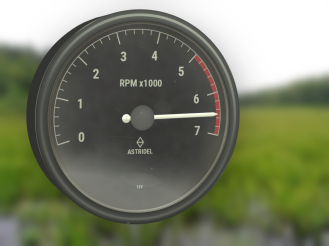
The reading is 6500 rpm
